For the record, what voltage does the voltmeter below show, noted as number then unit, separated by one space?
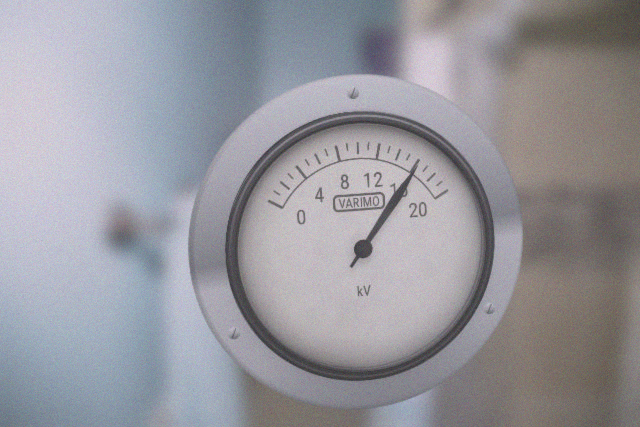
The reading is 16 kV
